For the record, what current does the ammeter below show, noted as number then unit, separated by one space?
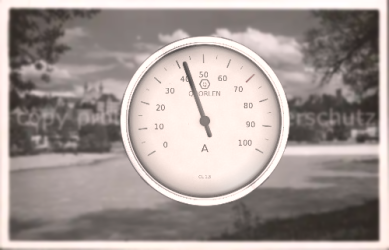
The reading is 42.5 A
